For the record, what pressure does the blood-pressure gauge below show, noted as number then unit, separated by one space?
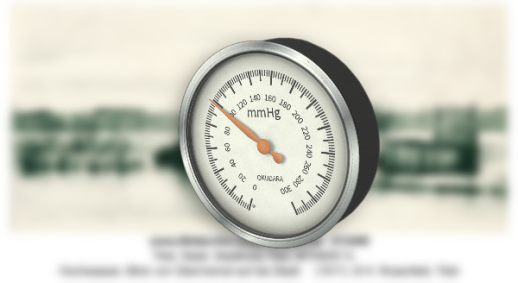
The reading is 100 mmHg
